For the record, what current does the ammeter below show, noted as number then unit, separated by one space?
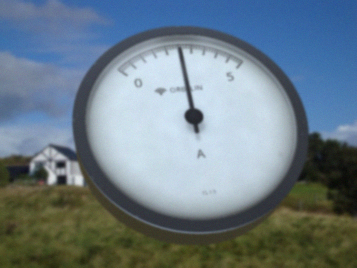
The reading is 2.5 A
